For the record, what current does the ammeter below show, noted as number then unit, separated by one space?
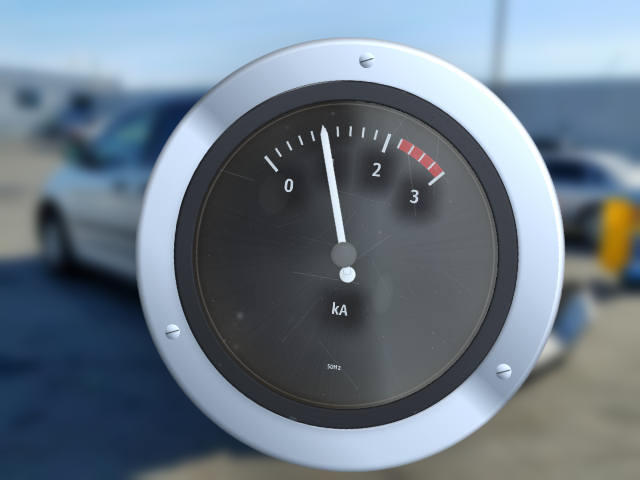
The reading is 1 kA
